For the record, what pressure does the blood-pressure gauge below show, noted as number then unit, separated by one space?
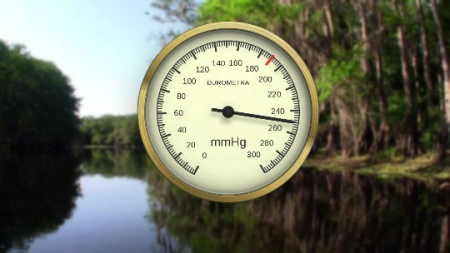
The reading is 250 mmHg
